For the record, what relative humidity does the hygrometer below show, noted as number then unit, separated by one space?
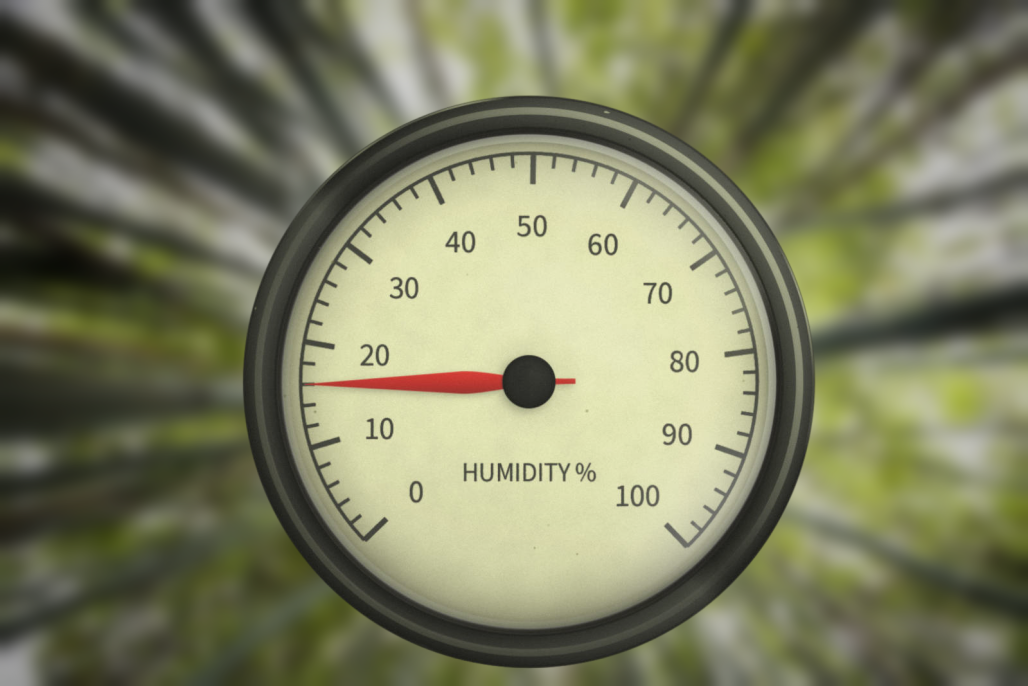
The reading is 16 %
